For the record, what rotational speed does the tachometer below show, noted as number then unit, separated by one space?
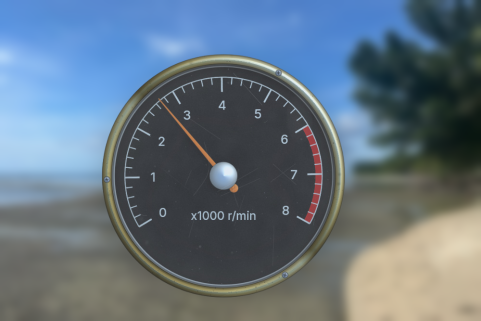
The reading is 2700 rpm
